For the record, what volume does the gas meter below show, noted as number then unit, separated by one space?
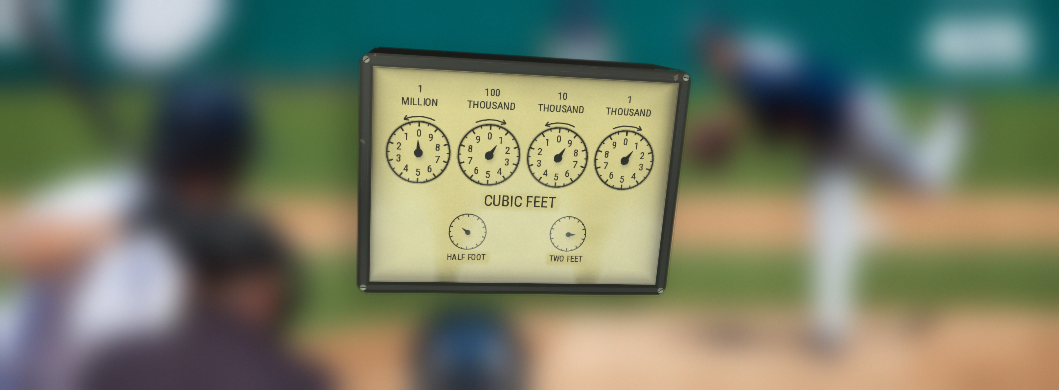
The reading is 9100 ft³
